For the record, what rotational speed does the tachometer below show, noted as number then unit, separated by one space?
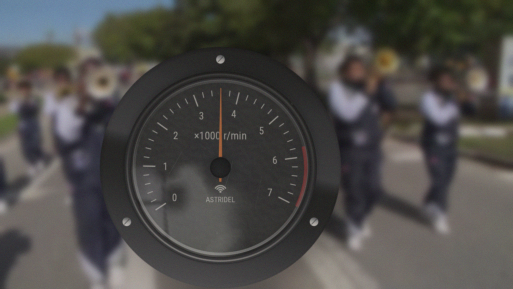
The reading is 3600 rpm
